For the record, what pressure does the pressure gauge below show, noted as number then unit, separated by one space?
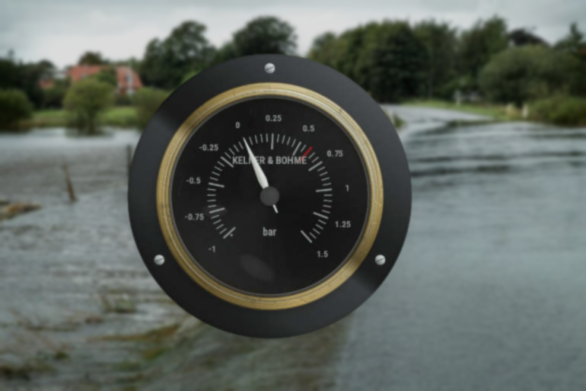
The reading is 0 bar
